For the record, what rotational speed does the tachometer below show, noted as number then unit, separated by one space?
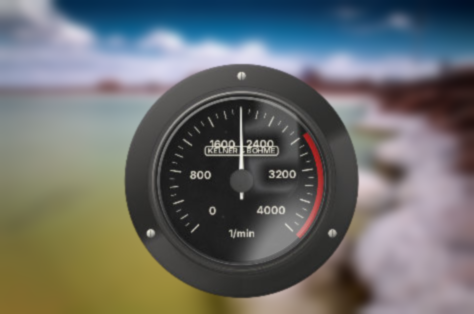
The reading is 2000 rpm
